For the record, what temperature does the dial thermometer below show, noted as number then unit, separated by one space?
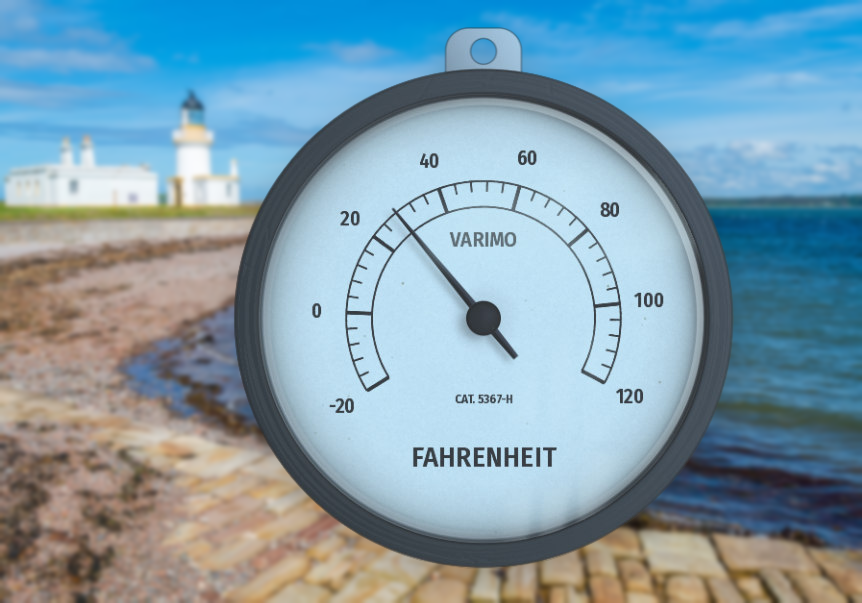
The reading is 28 °F
